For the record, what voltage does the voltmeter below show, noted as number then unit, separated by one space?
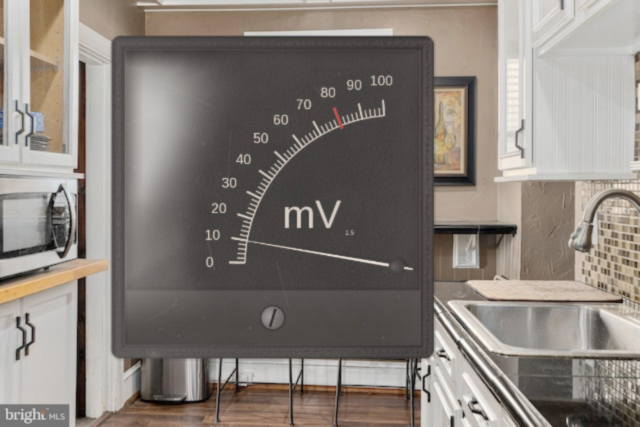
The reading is 10 mV
